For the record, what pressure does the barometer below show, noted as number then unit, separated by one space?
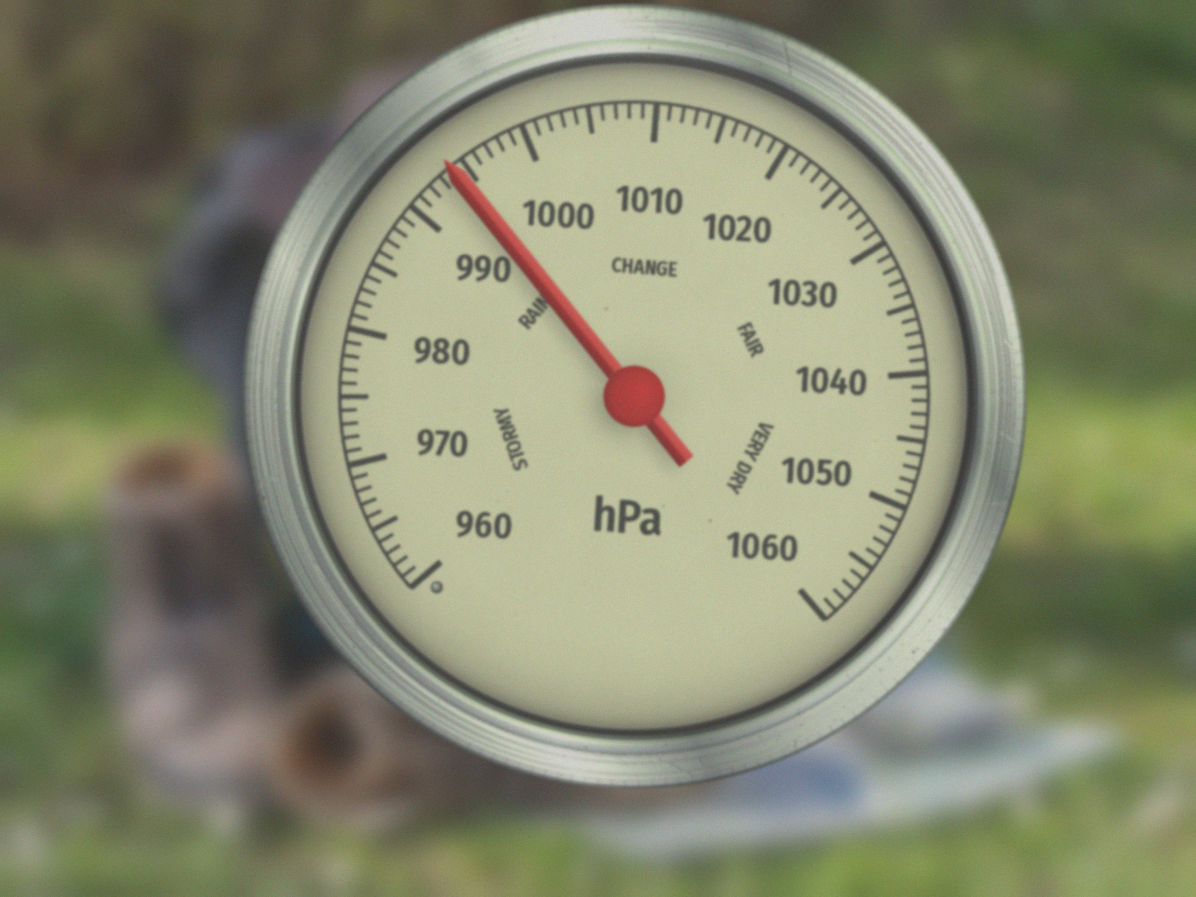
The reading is 994 hPa
